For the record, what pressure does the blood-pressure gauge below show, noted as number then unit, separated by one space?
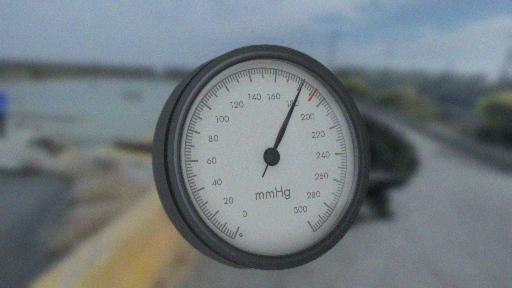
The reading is 180 mmHg
